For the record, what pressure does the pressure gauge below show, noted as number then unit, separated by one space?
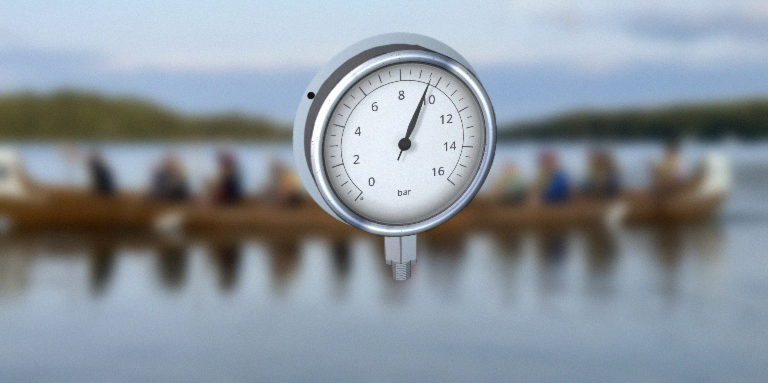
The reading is 9.5 bar
